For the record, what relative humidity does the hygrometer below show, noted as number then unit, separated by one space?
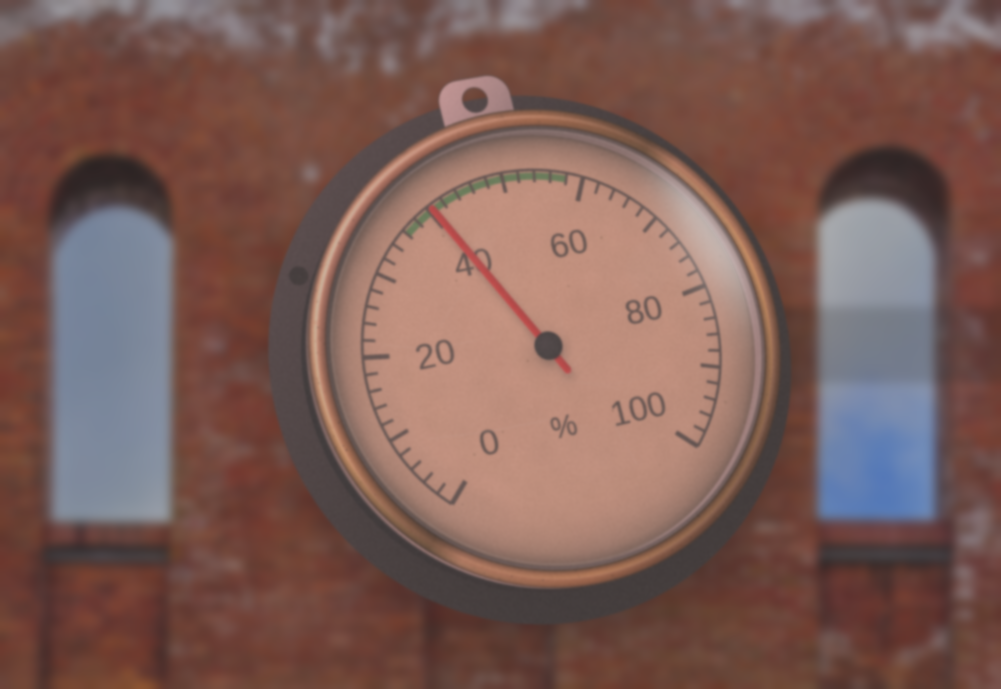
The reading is 40 %
